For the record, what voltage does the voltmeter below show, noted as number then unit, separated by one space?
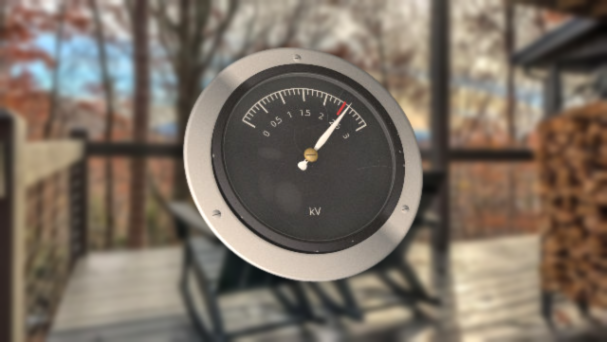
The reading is 2.5 kV
